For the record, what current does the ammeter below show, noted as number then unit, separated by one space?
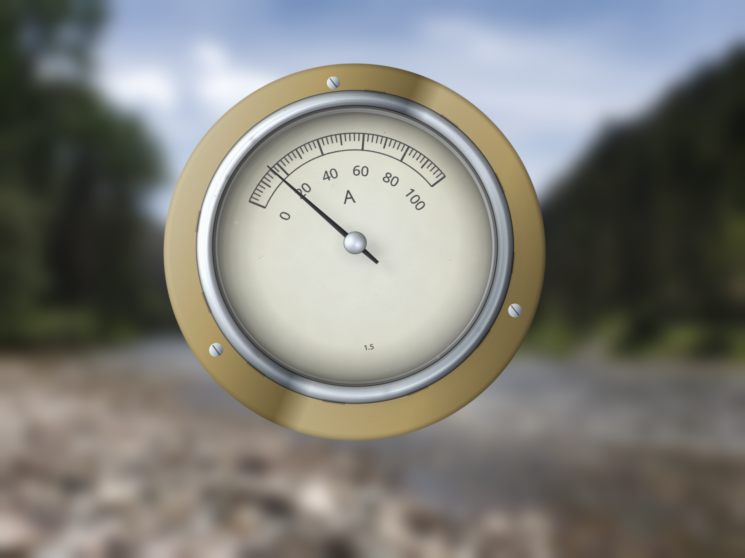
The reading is 16 A
